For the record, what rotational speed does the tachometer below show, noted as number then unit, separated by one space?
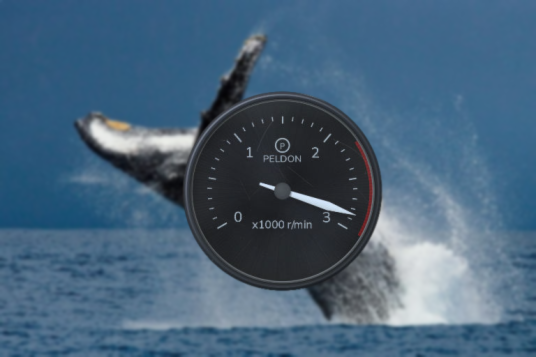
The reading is 2850 rpm
